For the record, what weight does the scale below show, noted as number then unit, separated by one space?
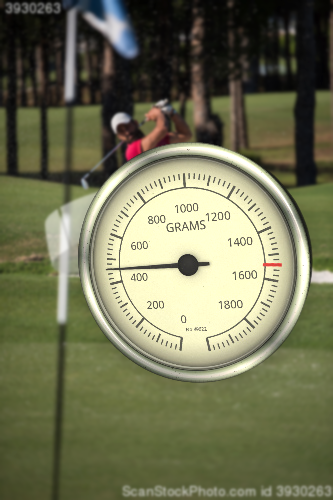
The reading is 460 g
